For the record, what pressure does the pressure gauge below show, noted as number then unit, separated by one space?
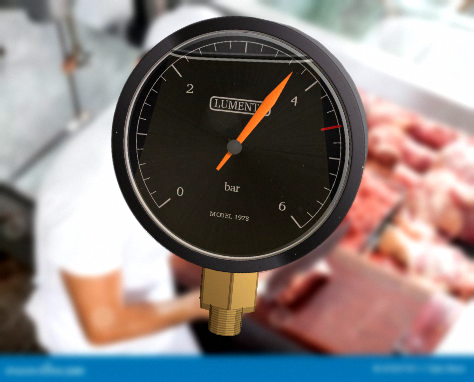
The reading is 3.7 bar
